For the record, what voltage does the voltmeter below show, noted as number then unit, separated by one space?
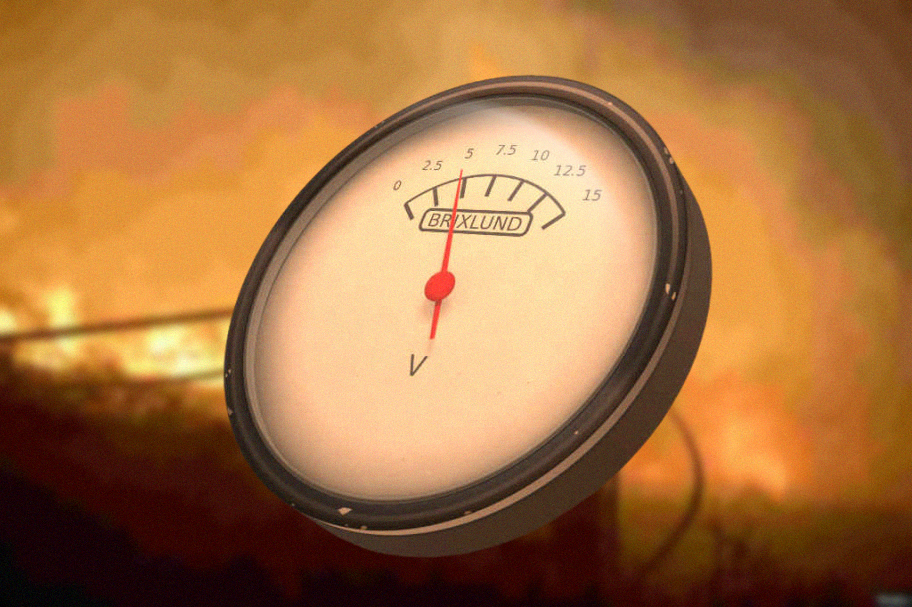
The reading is 5 V
